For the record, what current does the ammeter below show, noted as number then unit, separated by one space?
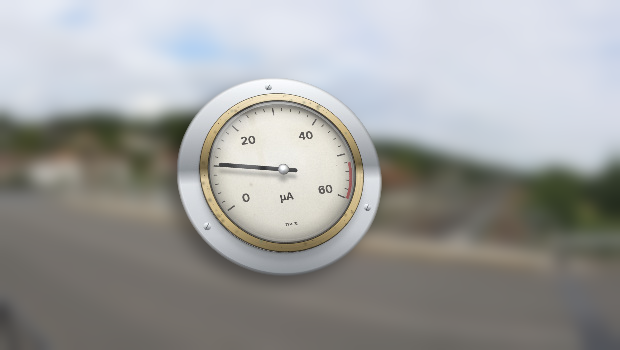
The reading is 10 µA
